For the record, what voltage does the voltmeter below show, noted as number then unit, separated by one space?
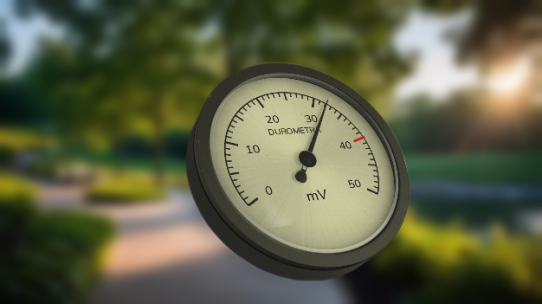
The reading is 32 mV
